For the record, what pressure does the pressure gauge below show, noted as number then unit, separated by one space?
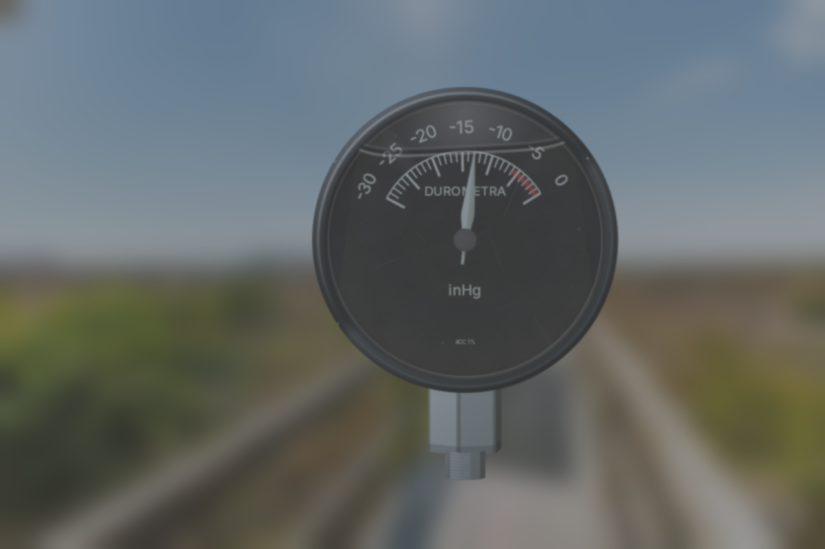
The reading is -13 inHg
